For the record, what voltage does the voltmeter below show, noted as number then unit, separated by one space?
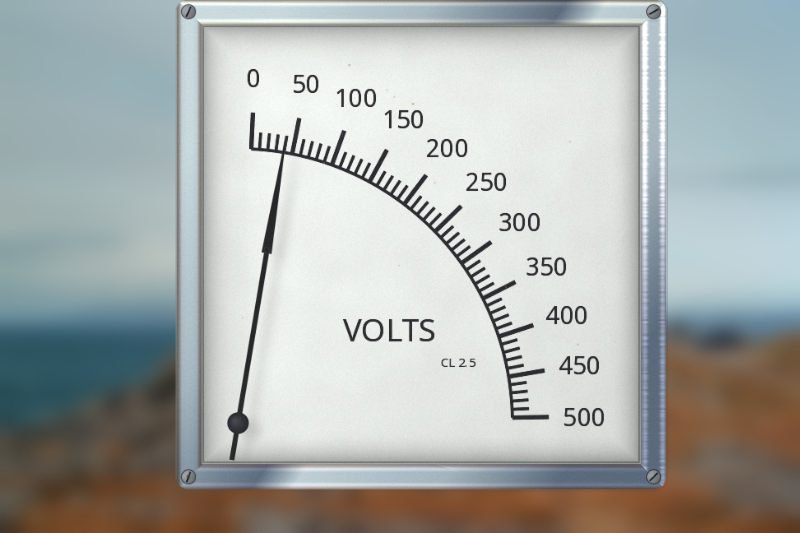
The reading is 40 V
